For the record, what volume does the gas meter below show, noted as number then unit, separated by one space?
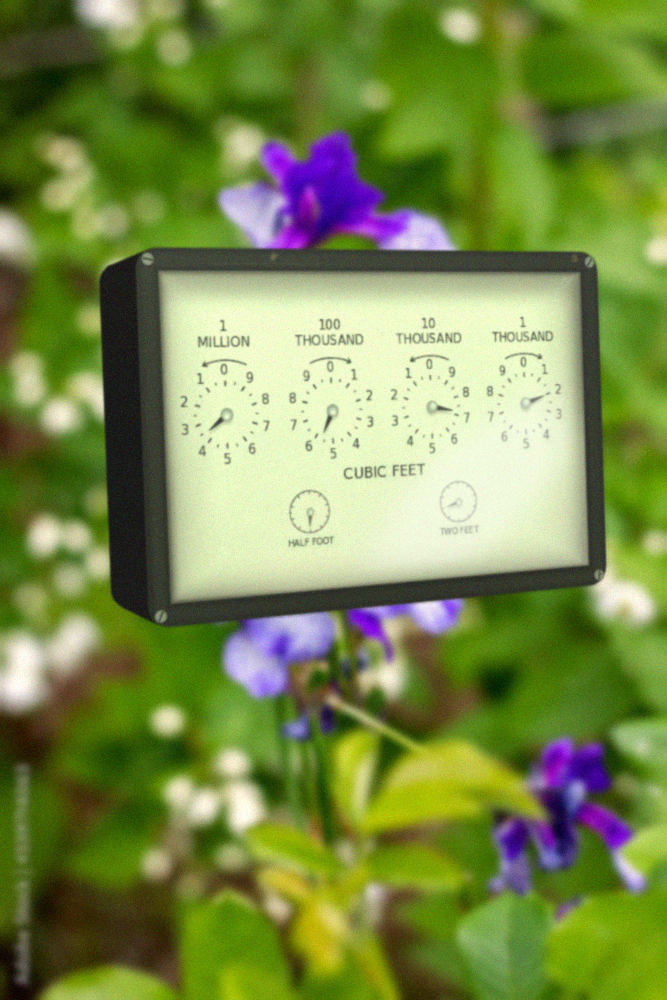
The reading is 357200 ft³
